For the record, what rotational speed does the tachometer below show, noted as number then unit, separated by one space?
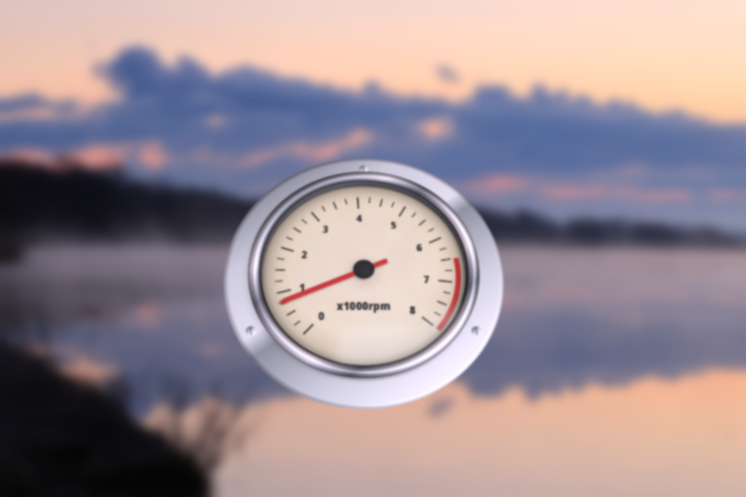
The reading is 750 rpm
